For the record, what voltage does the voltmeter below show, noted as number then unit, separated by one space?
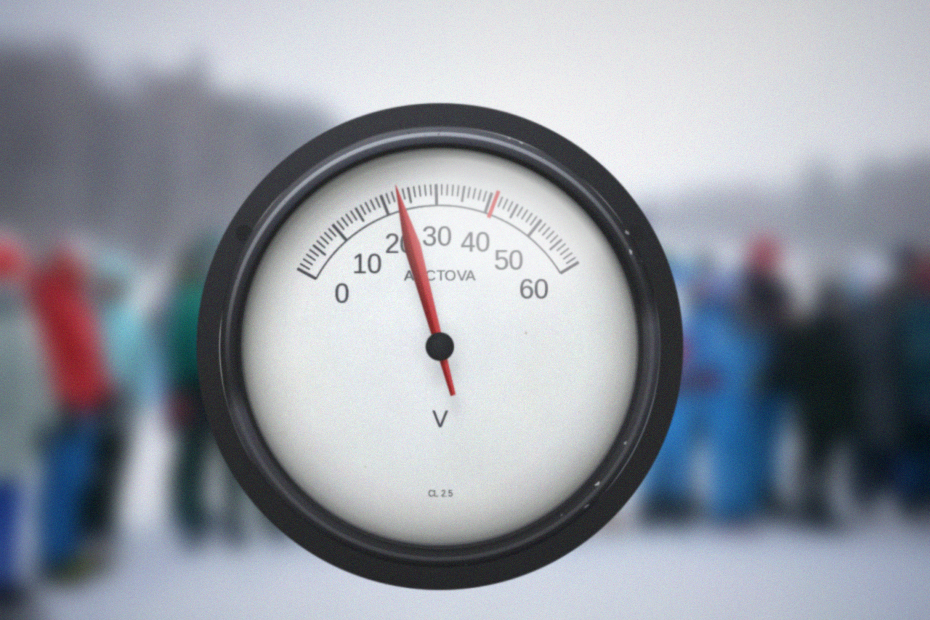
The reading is 23 V
